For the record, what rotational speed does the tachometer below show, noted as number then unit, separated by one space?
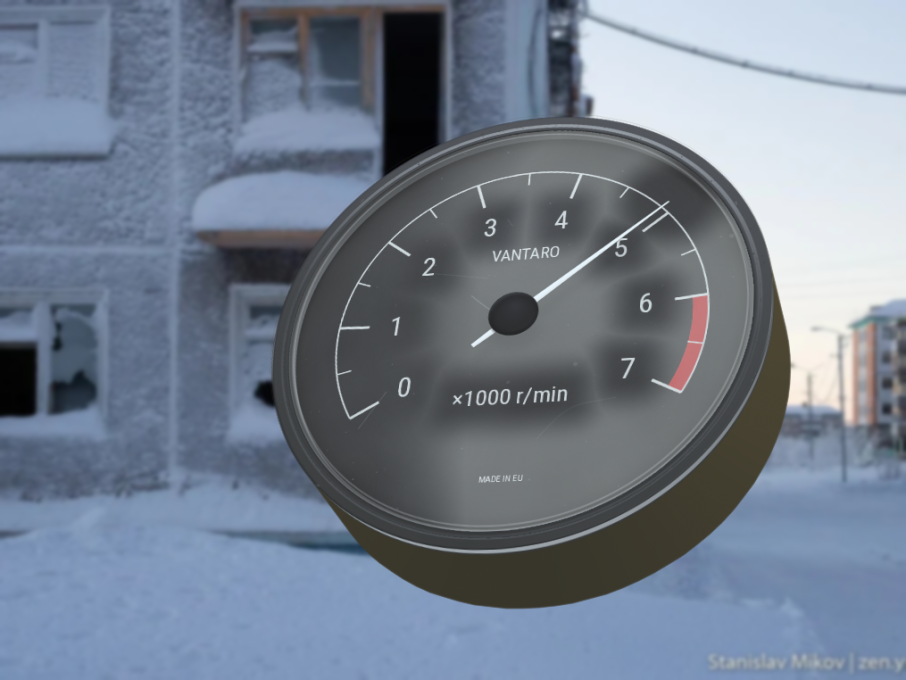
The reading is 5000 rpm
